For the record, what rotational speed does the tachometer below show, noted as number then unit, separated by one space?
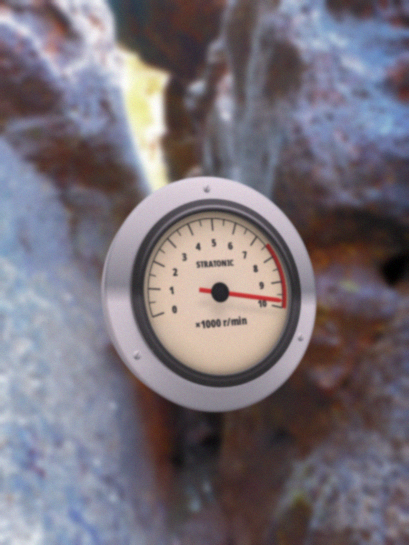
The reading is 9750 rpm
